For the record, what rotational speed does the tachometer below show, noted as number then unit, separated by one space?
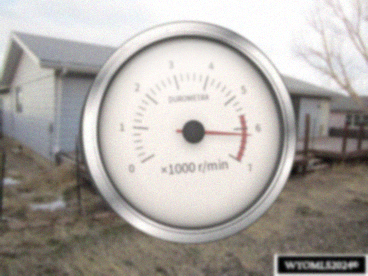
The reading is 6200 rpm
